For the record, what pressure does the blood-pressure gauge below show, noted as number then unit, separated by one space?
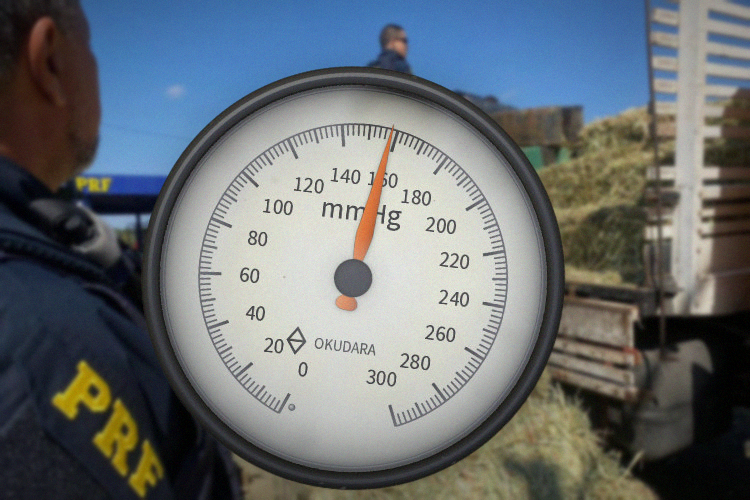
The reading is 158 mmHg
